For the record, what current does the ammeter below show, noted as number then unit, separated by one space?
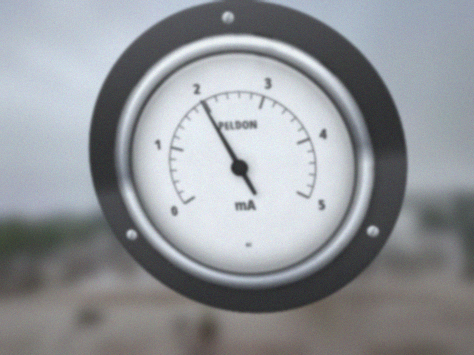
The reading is 2 mA
